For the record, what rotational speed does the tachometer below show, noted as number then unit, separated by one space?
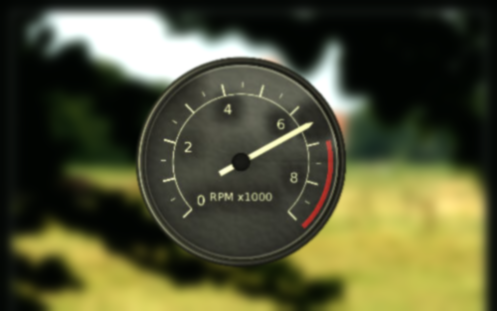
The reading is 6500 rpm
